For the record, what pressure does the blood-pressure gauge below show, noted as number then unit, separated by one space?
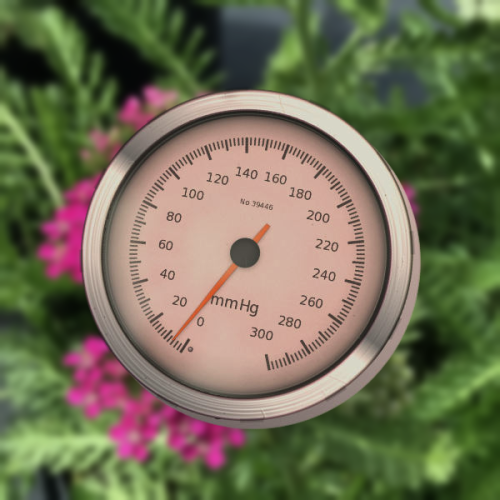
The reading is 6 mmHg
